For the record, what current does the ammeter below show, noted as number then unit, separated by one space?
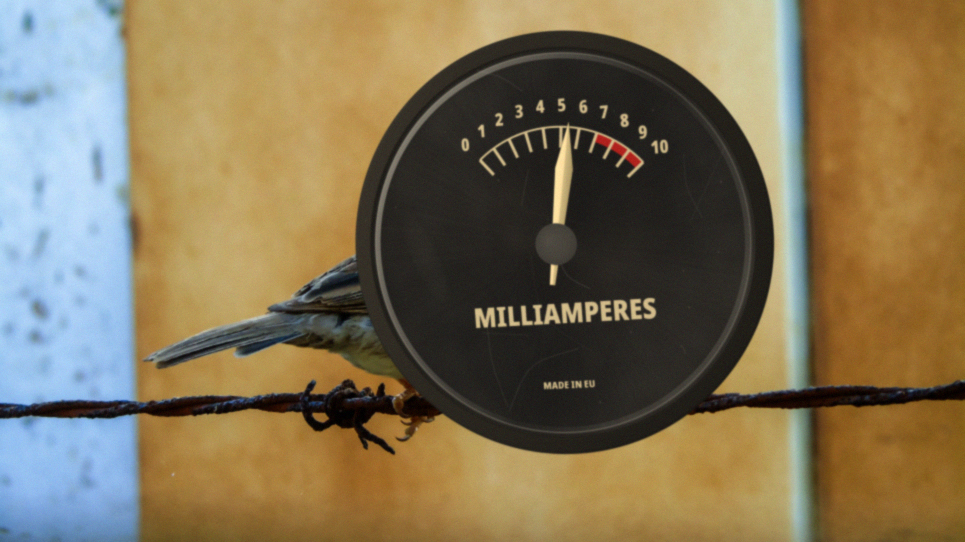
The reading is 5.5 mA
